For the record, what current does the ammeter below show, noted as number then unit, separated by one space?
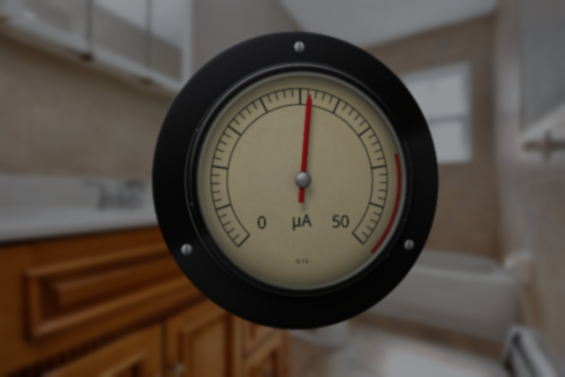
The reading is 26 µA
